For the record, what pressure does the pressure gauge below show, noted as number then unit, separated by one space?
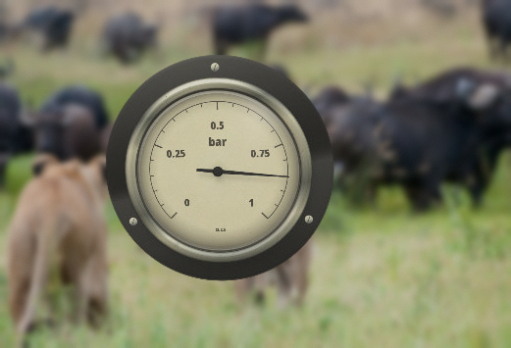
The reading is 0.85 bar
